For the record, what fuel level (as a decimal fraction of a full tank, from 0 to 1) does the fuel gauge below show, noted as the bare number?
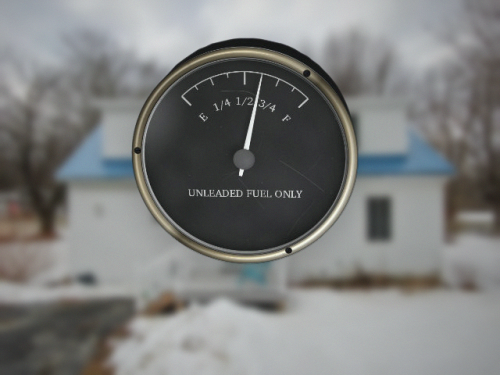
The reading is 0.625
